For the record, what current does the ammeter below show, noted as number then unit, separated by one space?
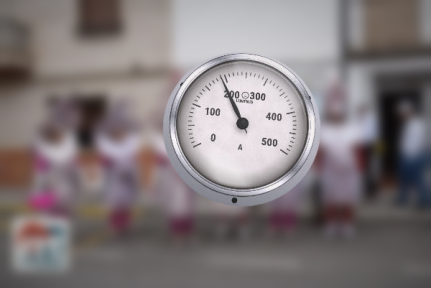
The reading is 190 A
